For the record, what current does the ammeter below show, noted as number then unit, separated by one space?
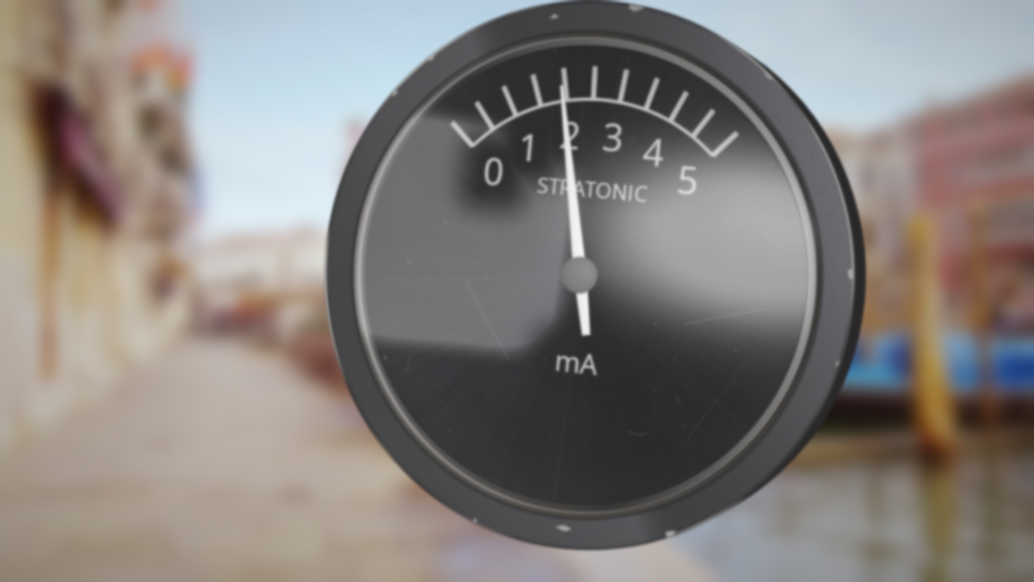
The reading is 2 mA
